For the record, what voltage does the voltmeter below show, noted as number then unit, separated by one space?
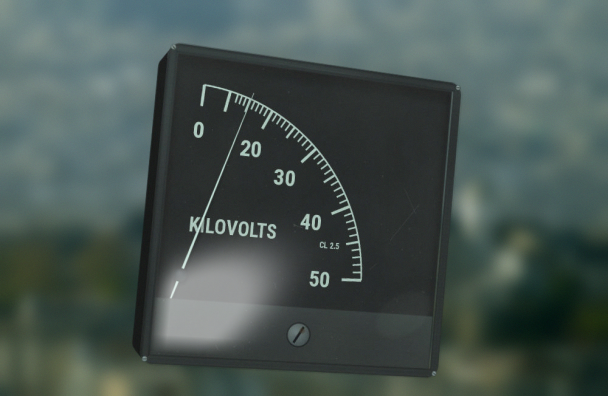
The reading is 15 kV
